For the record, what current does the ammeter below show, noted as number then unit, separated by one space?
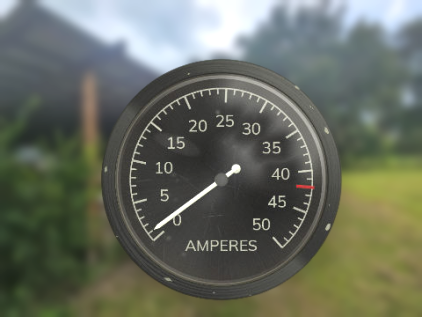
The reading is 1 A
